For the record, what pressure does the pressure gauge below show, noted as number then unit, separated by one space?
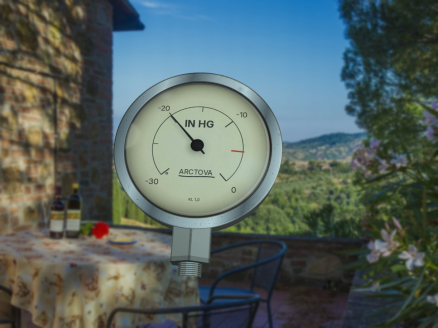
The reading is -20 inHg
